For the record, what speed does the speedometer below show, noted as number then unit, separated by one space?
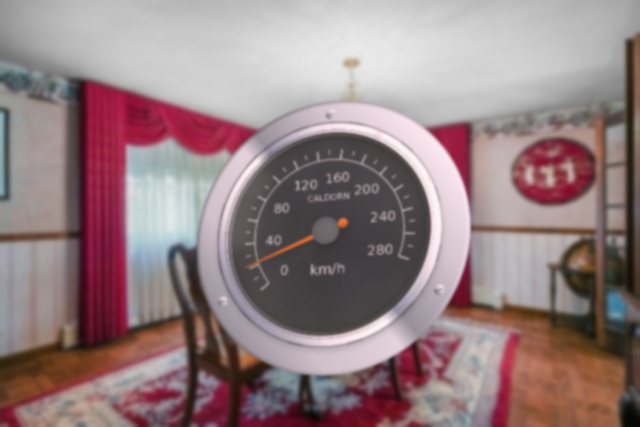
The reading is 20 km/h
